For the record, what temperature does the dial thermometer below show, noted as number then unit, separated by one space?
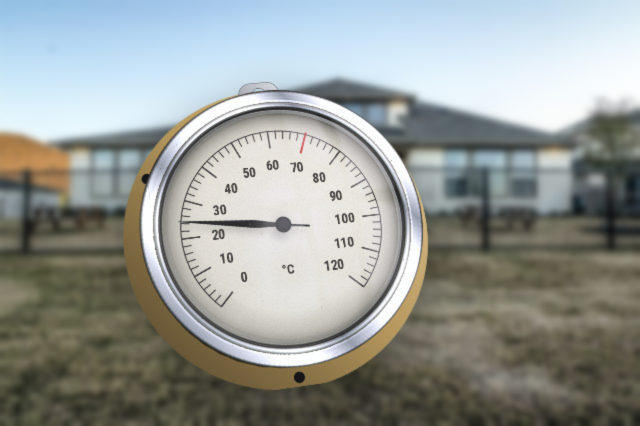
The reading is 24 °C
